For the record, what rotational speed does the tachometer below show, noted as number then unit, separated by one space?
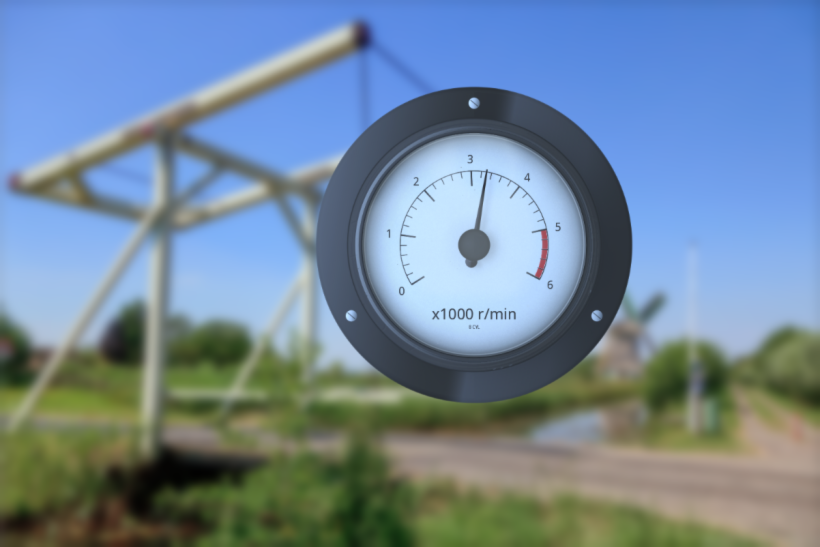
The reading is 3300 rpm
